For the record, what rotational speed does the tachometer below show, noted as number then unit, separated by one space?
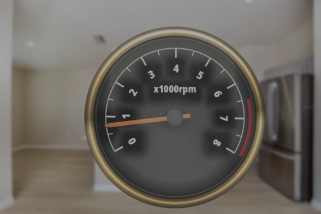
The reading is 750 rpm
